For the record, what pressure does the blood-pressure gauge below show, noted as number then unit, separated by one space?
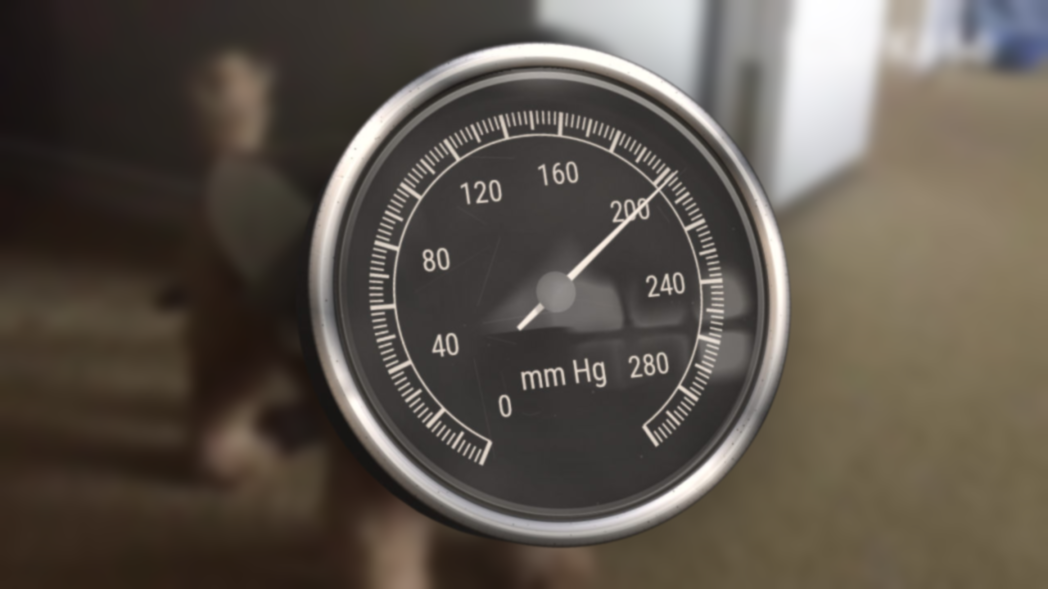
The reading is 202 mmHg
